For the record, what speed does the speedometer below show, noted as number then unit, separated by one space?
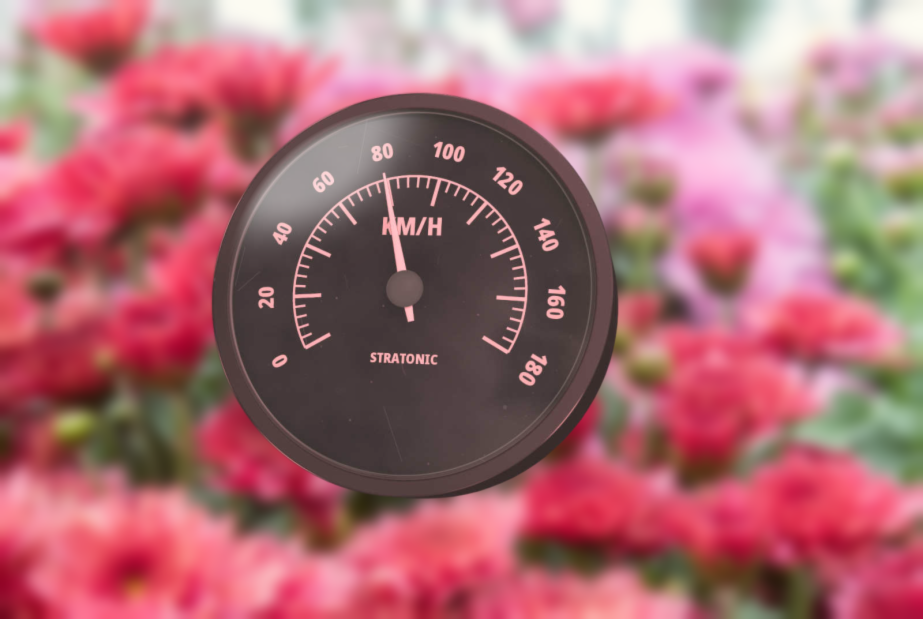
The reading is 80 km/h
